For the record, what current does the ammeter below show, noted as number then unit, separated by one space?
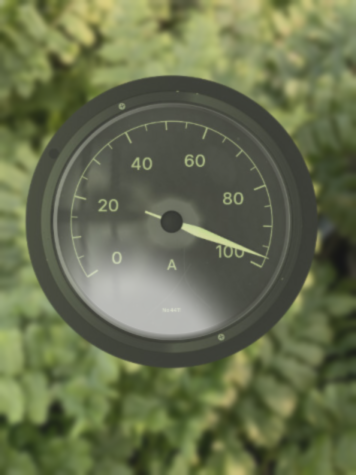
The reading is 97.5 A
